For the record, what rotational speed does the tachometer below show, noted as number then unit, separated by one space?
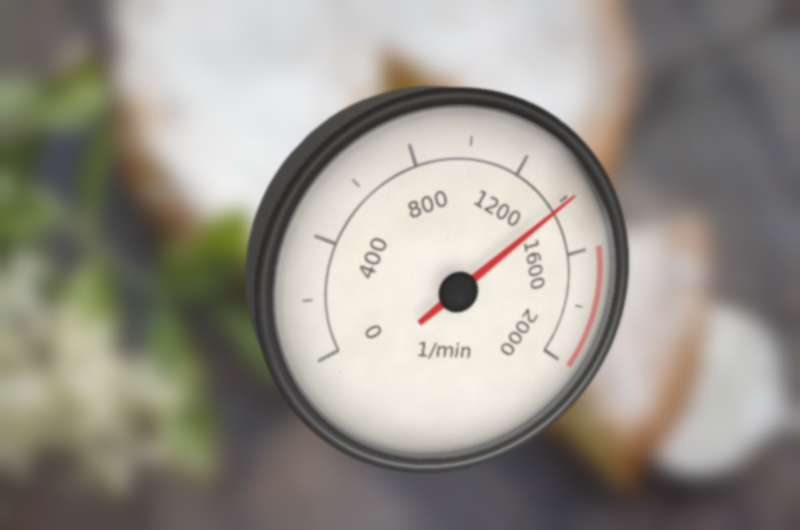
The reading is 1400 rpm
